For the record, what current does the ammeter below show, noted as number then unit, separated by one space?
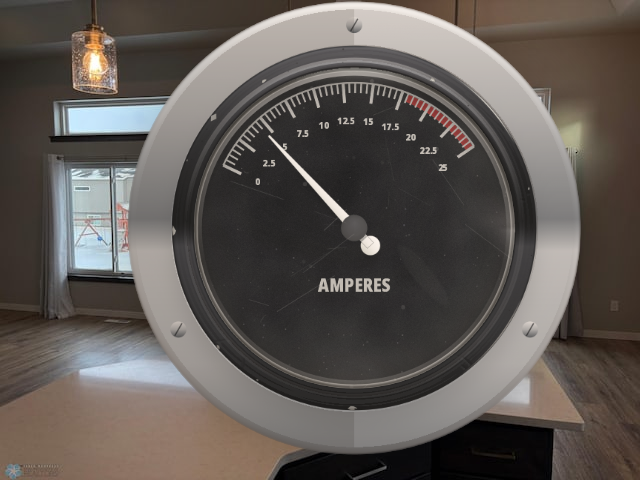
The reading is 4.5 A
